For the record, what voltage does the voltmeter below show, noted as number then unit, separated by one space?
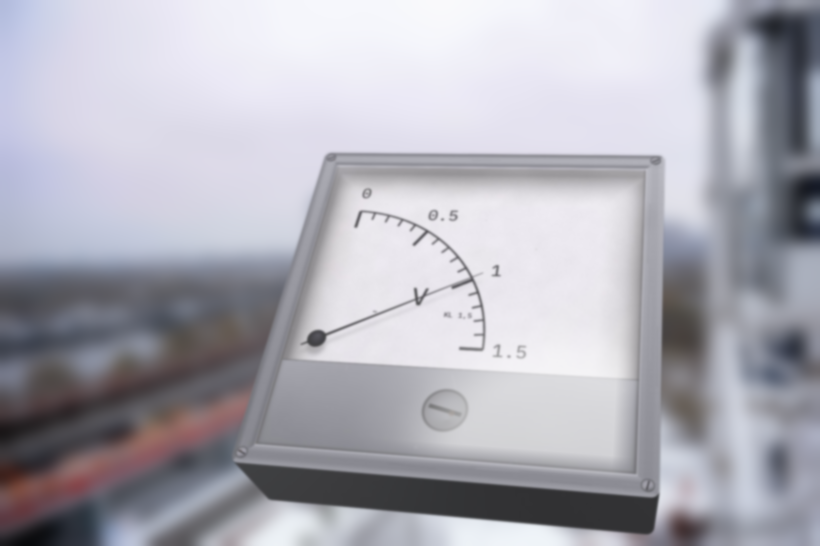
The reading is 1 V
